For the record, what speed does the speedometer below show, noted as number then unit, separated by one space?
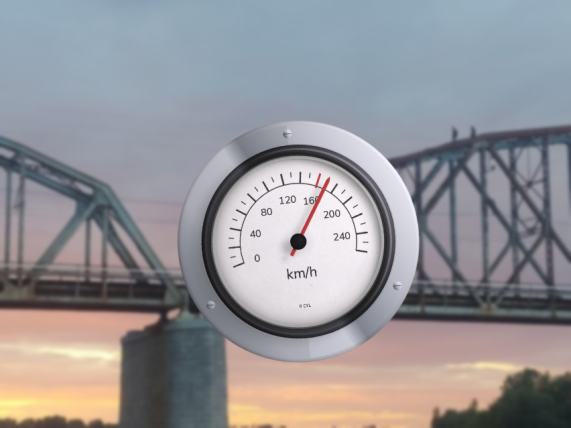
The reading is 170 km/h
